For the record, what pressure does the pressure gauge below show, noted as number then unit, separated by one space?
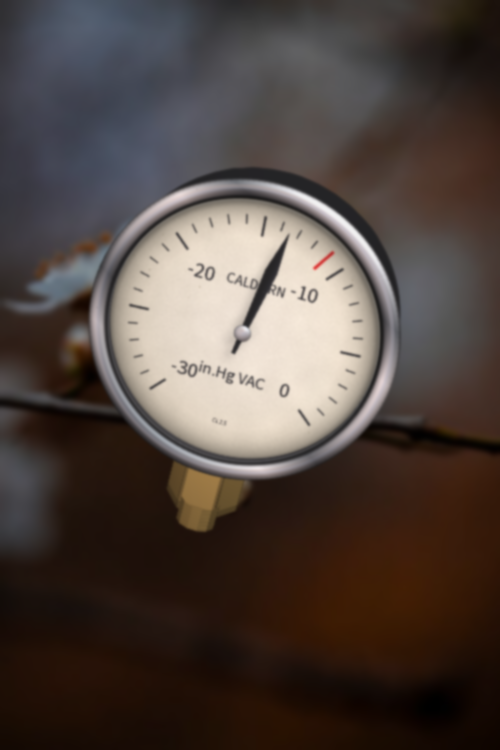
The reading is -13.5 inHg
